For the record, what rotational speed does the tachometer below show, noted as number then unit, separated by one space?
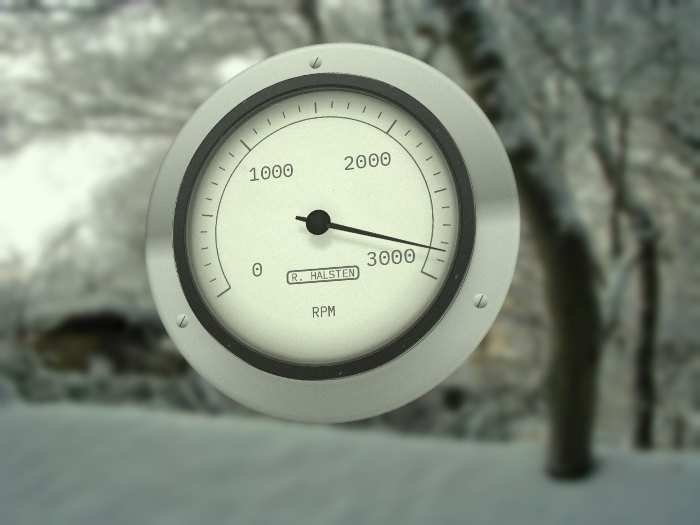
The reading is 2850 rpm
